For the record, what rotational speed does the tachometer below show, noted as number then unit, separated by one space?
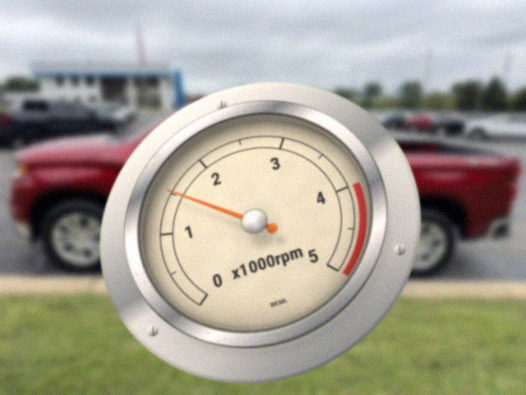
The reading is 1500 rpm
